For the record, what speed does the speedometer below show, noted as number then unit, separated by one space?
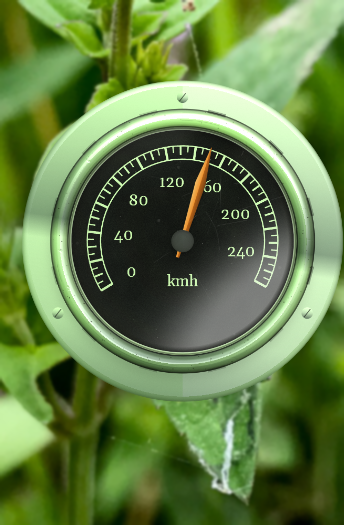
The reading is 150 km/h
